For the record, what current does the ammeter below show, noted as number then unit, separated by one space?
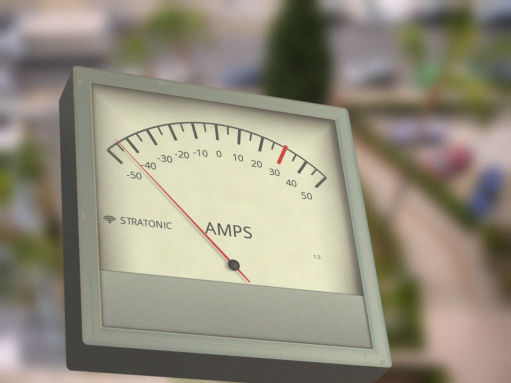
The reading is -45 A
